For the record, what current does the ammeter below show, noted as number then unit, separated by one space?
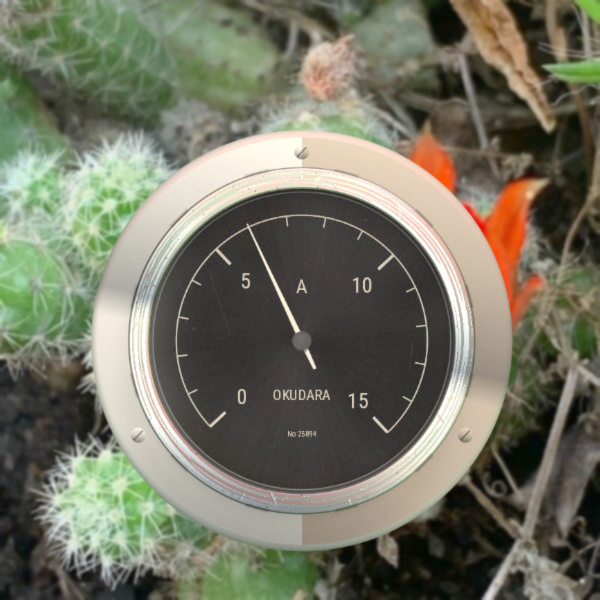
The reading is 6 A
